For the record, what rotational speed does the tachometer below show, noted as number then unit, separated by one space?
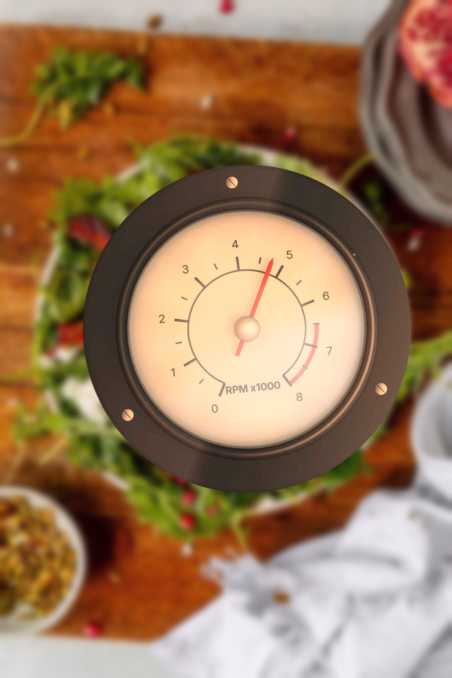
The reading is 4750 rpm
